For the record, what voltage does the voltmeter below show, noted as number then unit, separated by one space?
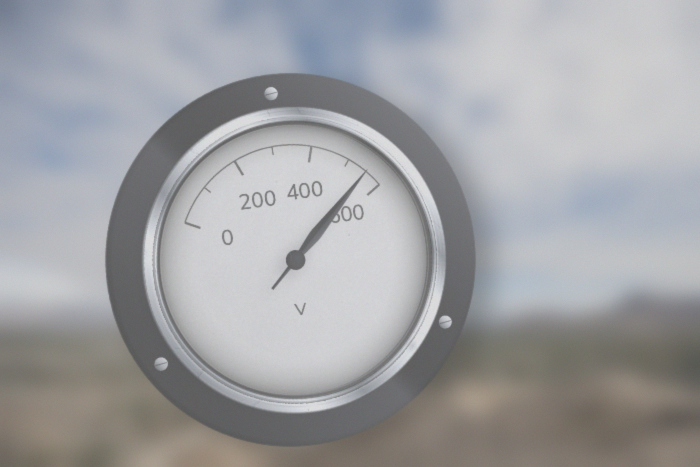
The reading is 550 V
